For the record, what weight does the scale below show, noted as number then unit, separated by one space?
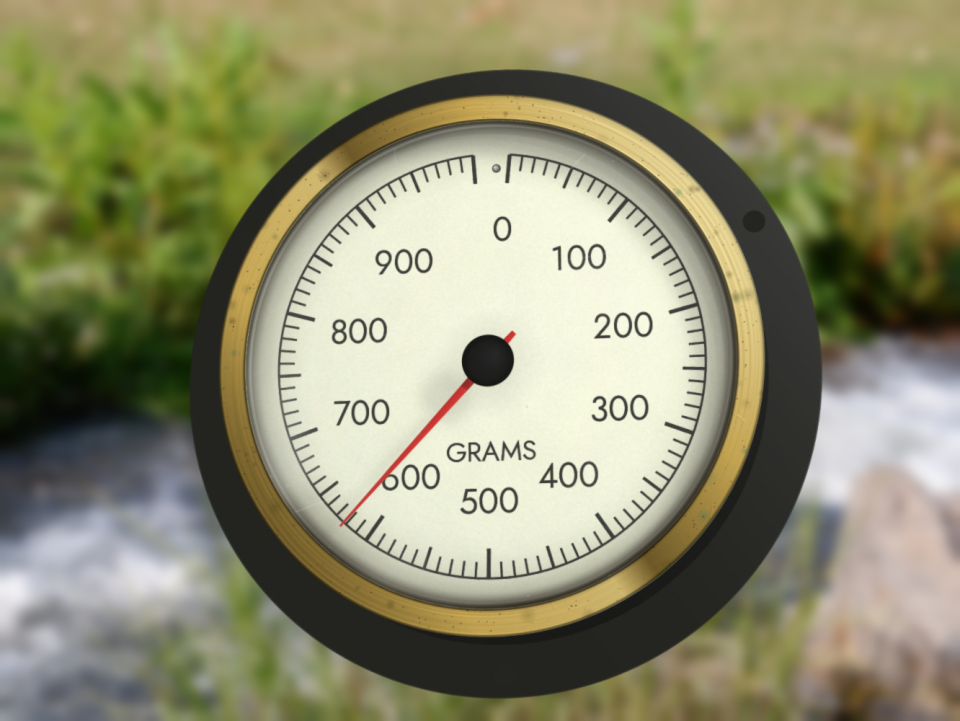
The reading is 620 g
